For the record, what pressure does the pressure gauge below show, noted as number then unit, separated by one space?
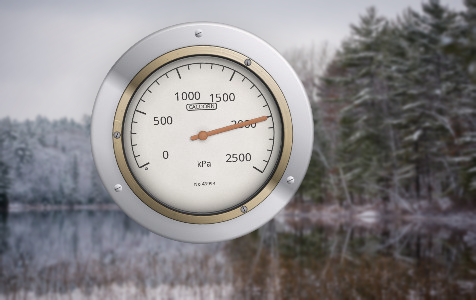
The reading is 2000 kPa
